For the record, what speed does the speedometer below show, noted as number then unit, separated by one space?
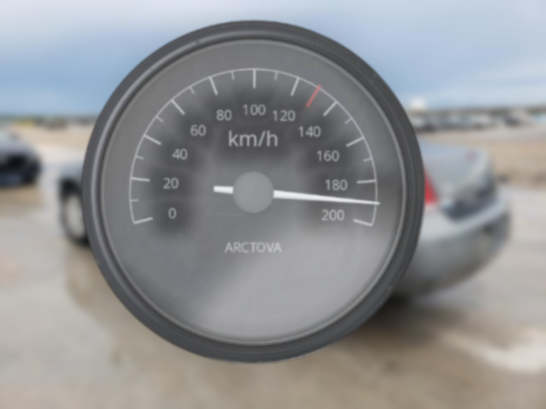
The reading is 190 km/h
